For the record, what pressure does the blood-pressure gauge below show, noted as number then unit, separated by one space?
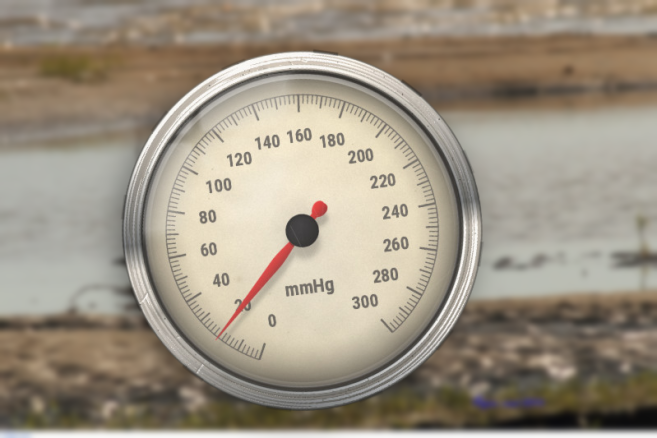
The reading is 20 mmHg
